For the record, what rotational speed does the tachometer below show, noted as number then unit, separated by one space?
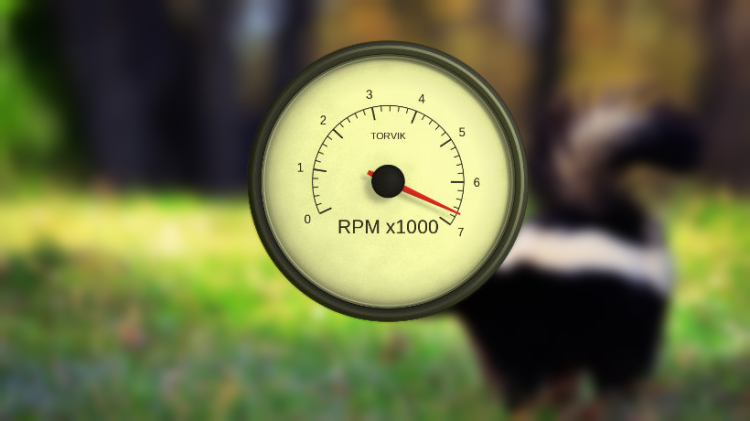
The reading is 6700 rpm
